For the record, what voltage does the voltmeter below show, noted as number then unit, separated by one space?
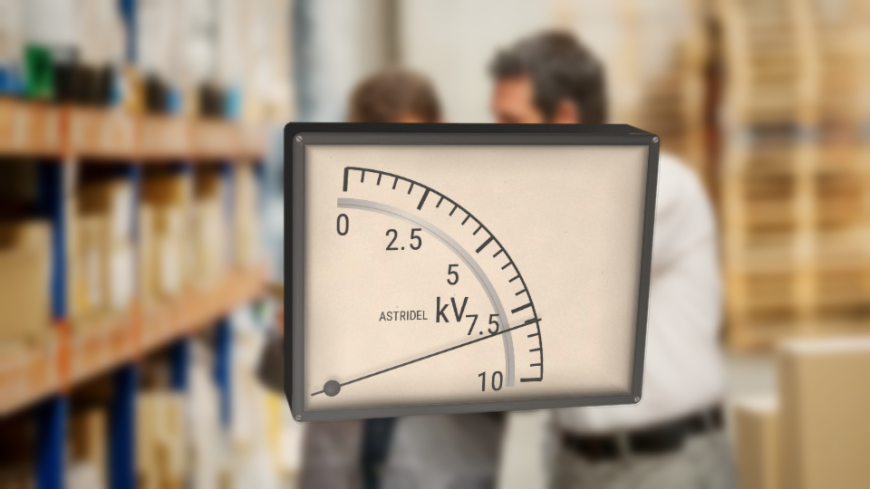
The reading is 8 kV
